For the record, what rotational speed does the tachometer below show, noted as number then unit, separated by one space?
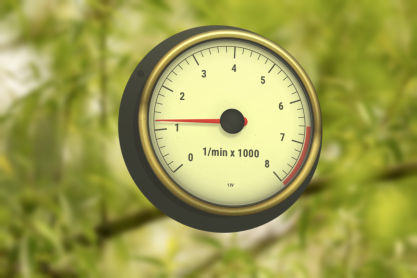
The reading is 1200 rpm
